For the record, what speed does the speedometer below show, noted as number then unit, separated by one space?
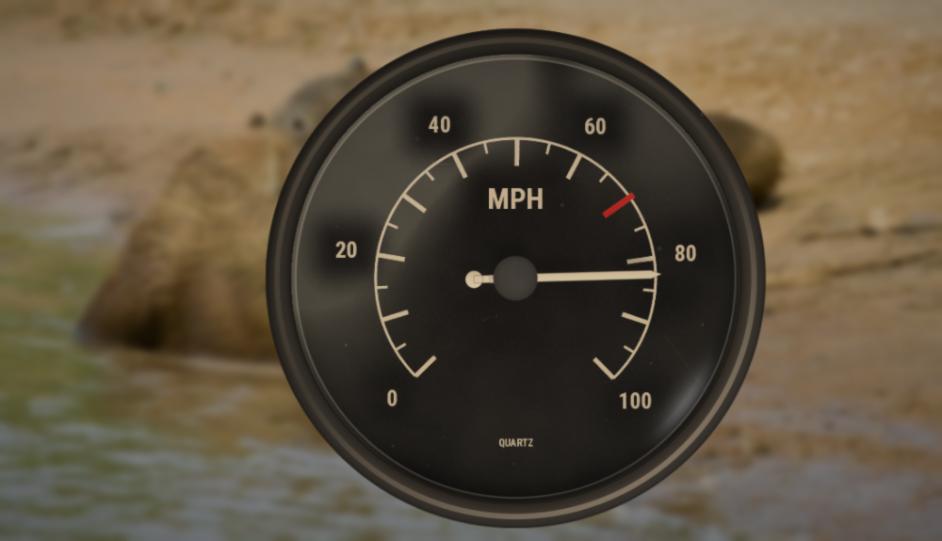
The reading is 82.5 mph
